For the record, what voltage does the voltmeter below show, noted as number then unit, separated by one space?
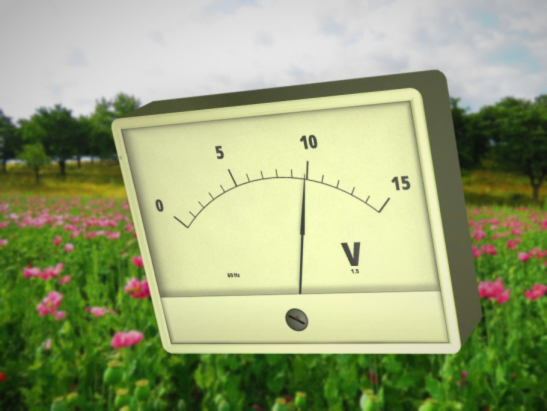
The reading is 10 V
